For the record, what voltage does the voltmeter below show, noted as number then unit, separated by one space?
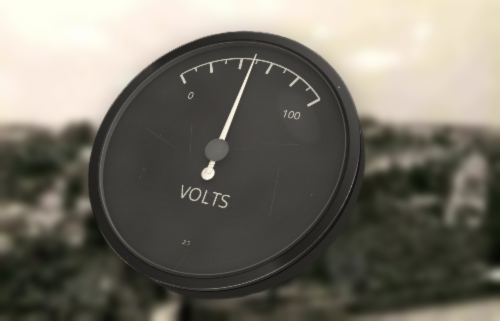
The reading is 50 V
